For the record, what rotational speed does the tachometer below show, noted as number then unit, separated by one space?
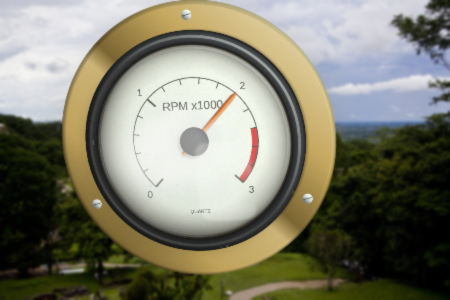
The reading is 2000 rpm
